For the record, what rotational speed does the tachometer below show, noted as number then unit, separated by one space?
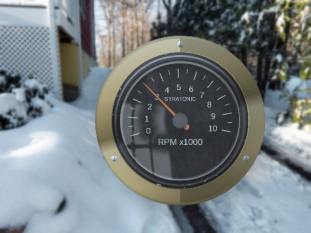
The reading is 3000 rpm
